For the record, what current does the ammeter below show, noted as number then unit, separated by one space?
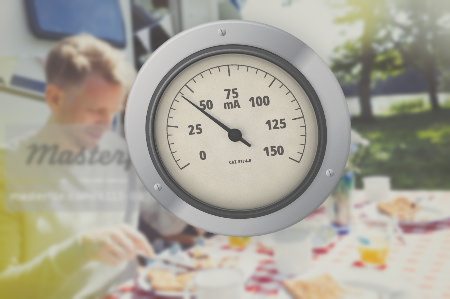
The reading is 45 mA
